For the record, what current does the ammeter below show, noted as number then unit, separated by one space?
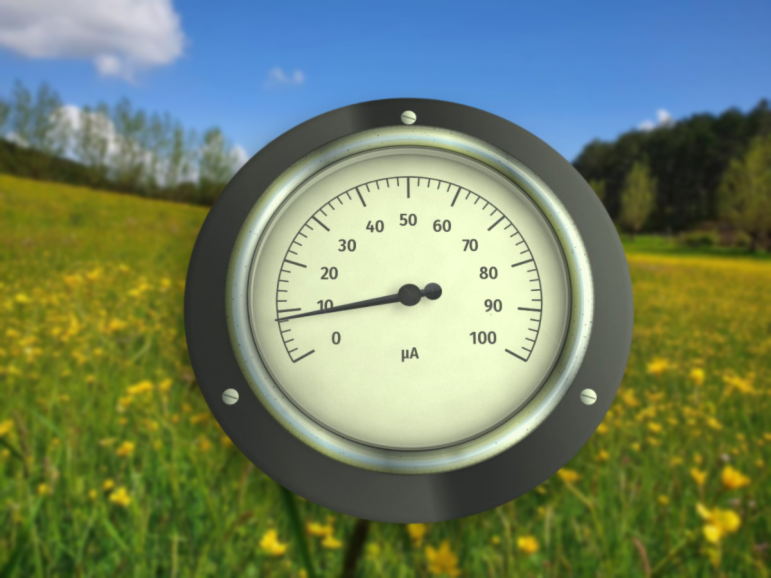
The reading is 8 µA
